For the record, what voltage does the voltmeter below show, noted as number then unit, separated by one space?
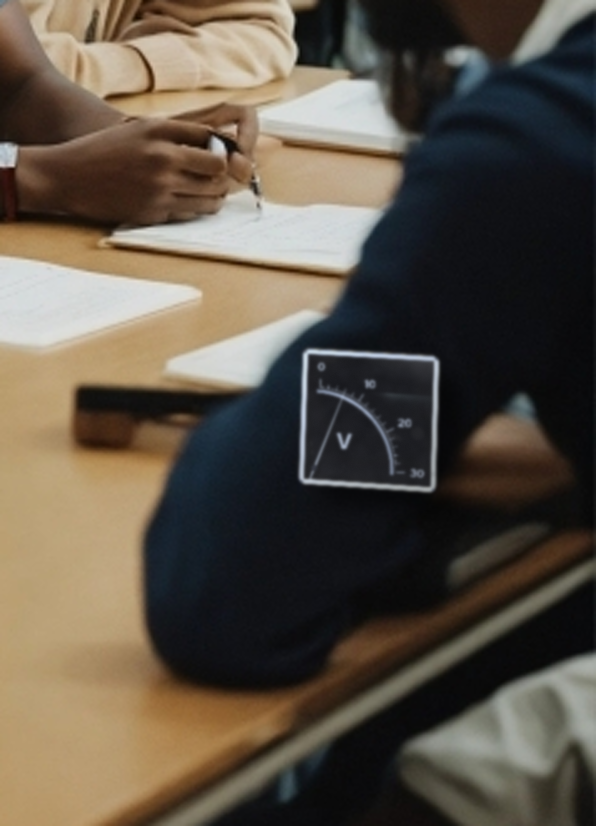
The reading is 6 V
